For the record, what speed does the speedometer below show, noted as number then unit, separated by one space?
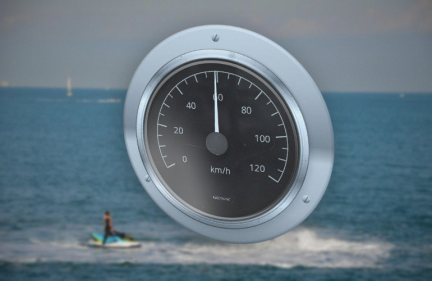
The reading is 60 km/h
